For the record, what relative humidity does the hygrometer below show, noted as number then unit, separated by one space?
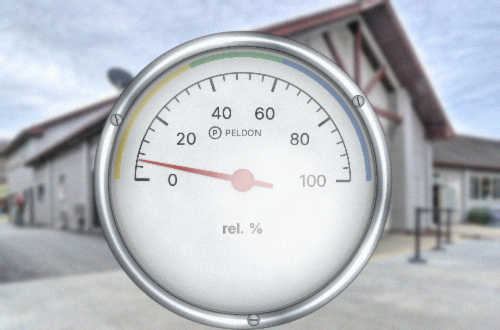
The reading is 6 %
